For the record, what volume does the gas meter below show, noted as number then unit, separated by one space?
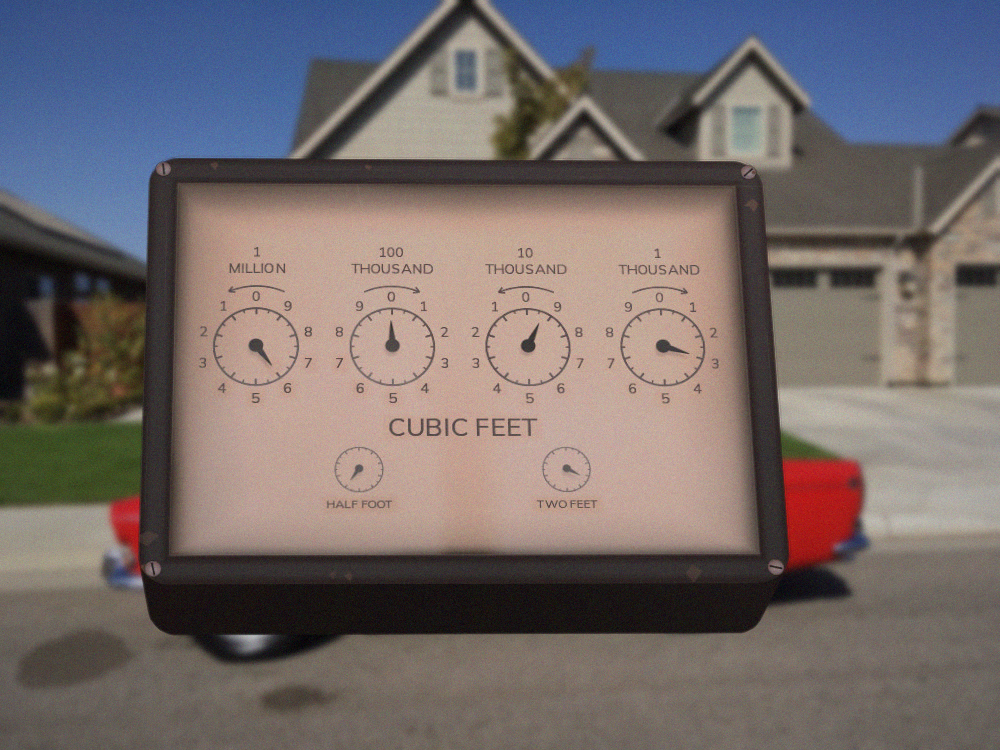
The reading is 599300 ft³
